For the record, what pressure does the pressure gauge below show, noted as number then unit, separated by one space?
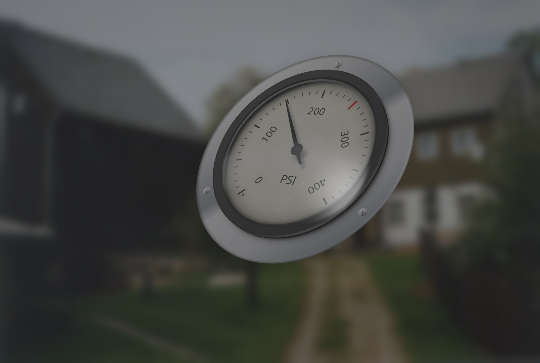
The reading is 150 psi
